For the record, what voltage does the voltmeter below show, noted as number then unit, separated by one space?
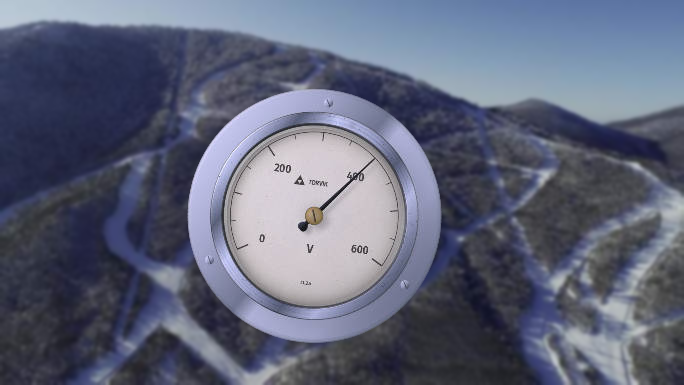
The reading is 400 V
